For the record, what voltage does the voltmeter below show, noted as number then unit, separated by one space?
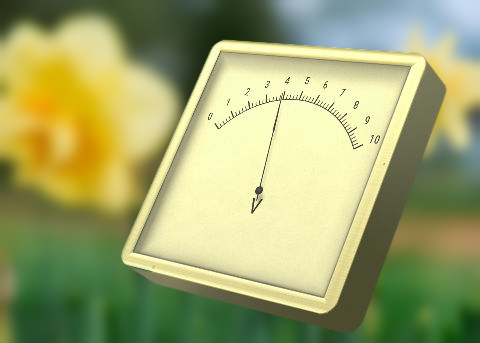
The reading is 4 V
